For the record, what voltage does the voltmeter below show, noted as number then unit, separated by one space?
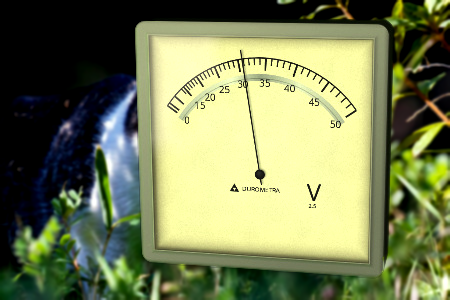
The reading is 31 V
